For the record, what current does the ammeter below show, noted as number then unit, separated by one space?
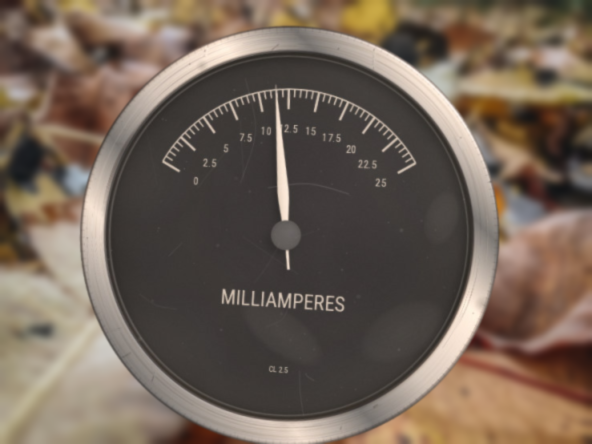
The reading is 11.5 mA
